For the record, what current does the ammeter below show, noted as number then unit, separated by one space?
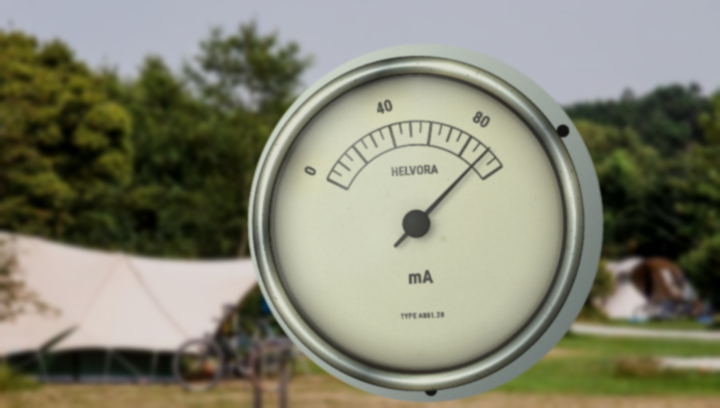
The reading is 90 mA
